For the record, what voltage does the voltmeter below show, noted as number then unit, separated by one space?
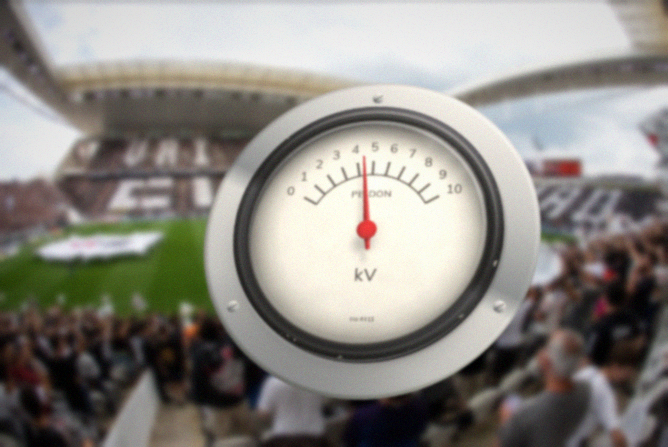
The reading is 4.5 kV
